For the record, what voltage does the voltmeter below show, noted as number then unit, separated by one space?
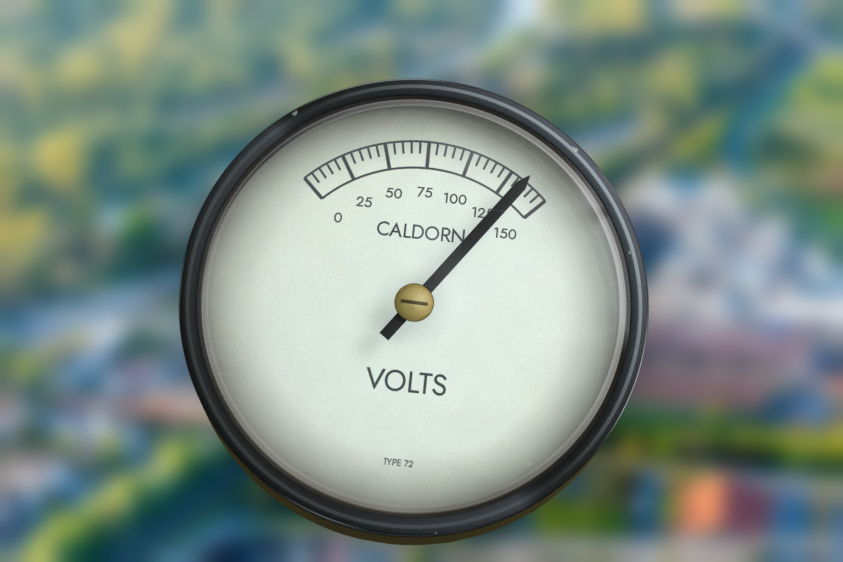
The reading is 135 V
